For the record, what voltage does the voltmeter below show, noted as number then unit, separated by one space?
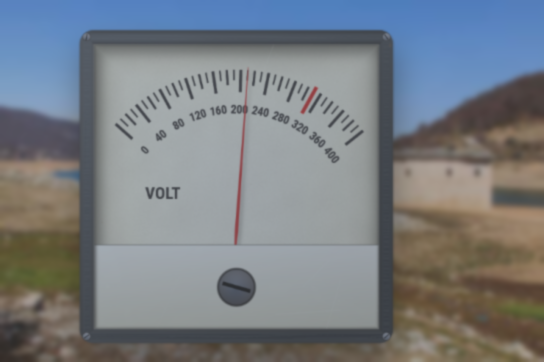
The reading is 210 V
